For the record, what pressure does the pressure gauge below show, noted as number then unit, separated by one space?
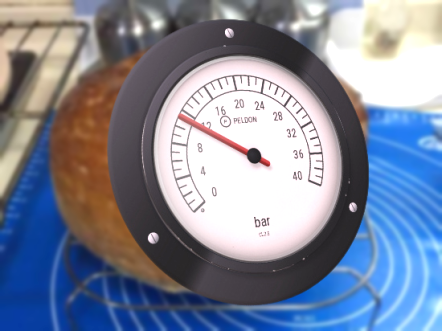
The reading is 11 bar
